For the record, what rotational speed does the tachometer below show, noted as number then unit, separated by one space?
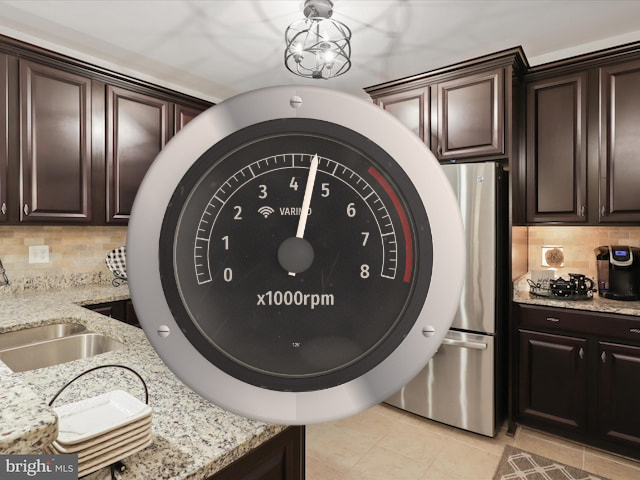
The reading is 4500 rpm
